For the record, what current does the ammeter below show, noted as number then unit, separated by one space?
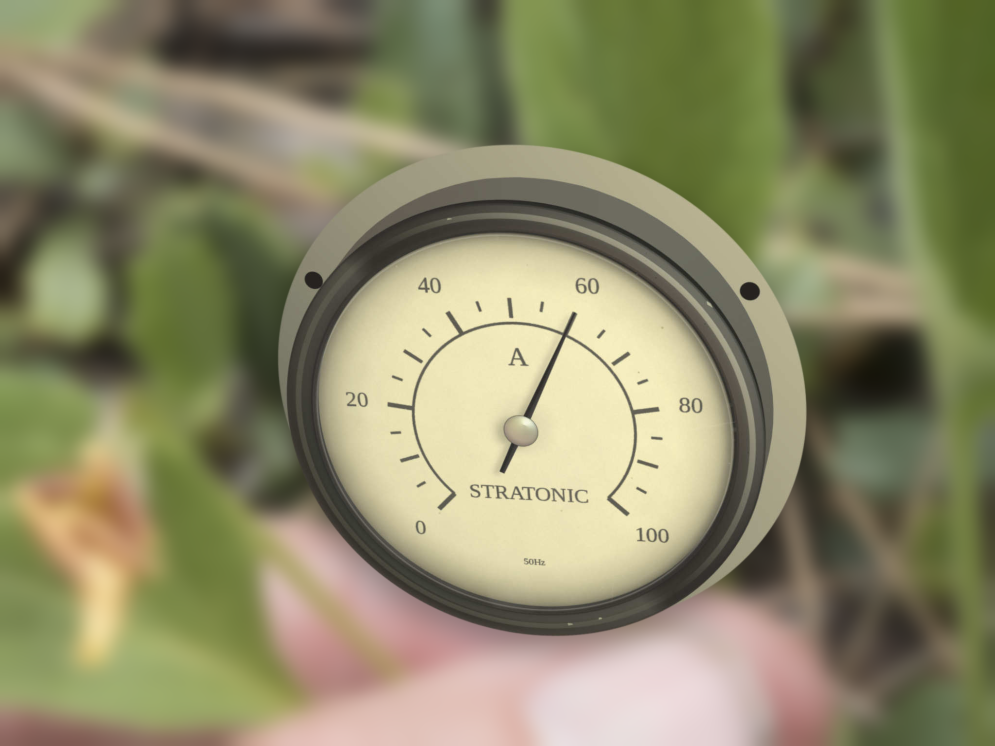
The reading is 60 A
